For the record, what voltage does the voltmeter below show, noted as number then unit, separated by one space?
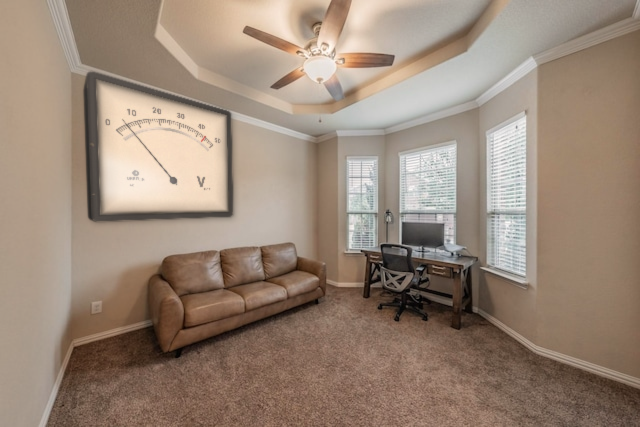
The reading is 5 V
